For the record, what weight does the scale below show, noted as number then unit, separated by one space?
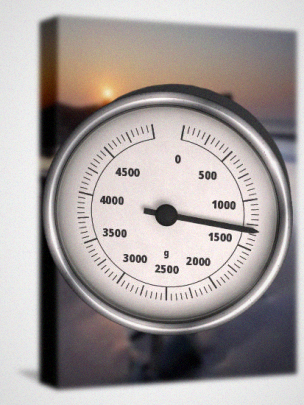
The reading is 1300 g
